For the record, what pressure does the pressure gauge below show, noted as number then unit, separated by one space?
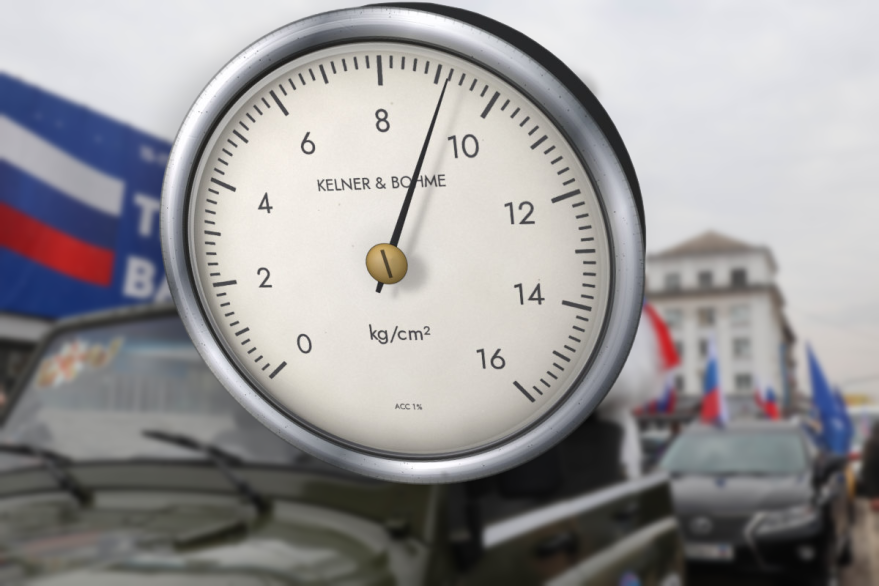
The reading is 9.2 kg/cm²
